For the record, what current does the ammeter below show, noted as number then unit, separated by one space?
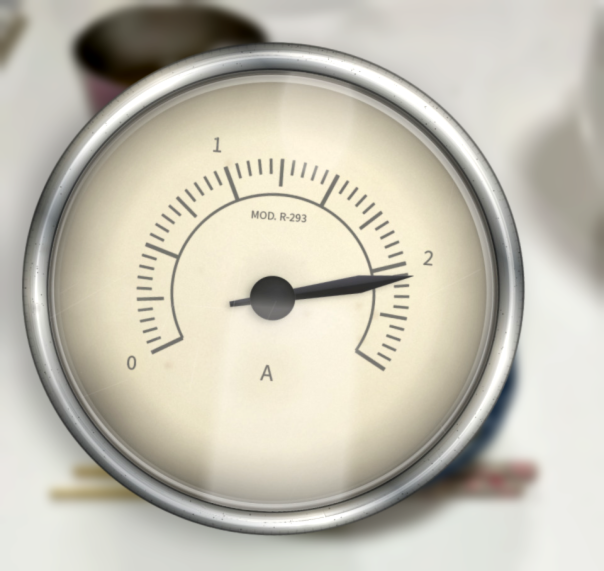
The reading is 2.05 A
